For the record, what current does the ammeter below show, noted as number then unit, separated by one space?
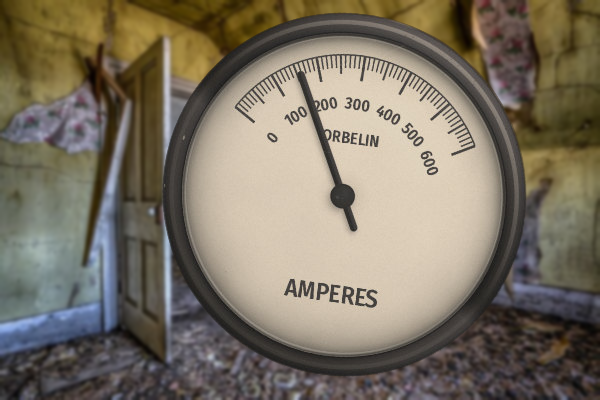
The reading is 160 A
